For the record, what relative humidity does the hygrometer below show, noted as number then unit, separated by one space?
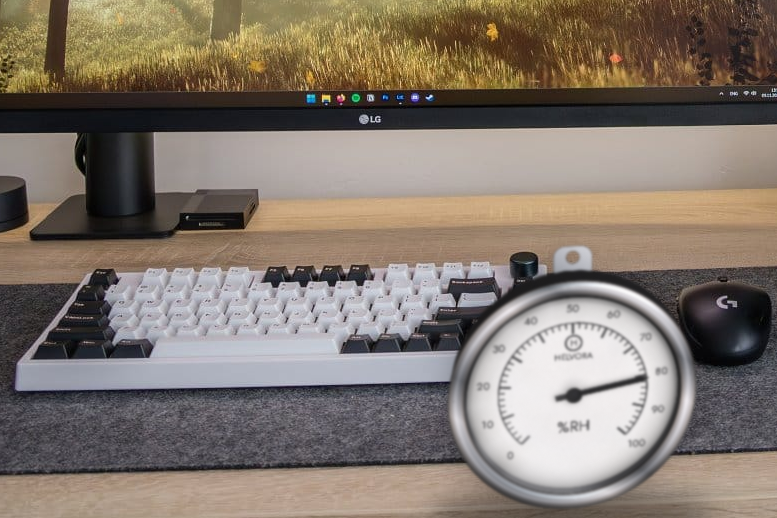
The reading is 80 %
